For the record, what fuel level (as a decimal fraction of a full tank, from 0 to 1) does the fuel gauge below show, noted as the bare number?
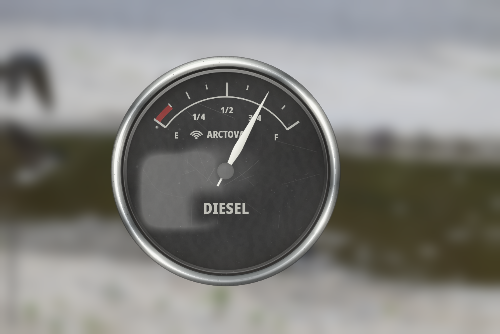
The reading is 0.75
